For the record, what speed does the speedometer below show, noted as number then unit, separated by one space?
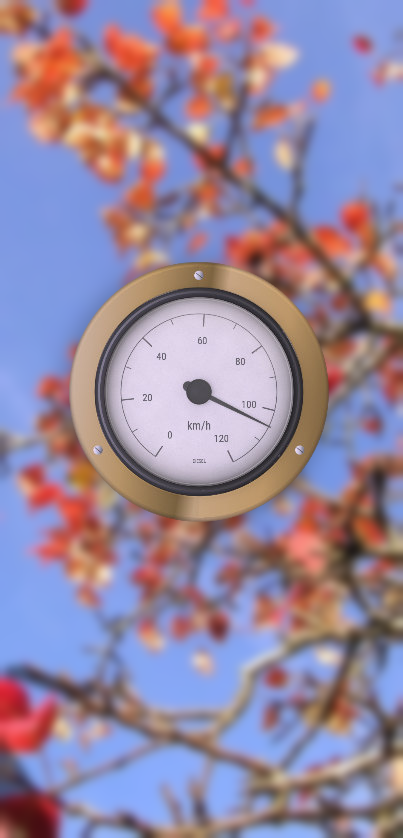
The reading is 105 km/h
